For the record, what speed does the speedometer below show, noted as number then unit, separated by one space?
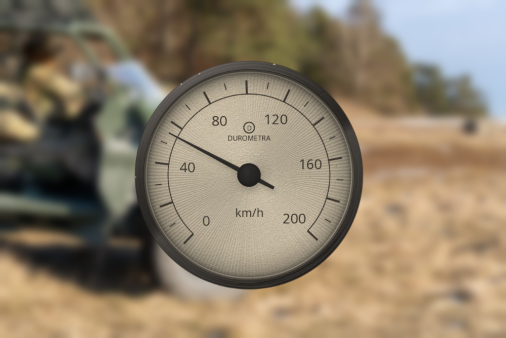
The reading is 55 km/h
